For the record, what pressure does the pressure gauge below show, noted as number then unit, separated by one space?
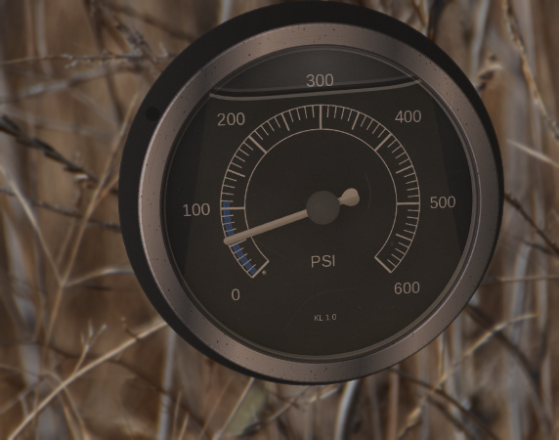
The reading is 60 psi
